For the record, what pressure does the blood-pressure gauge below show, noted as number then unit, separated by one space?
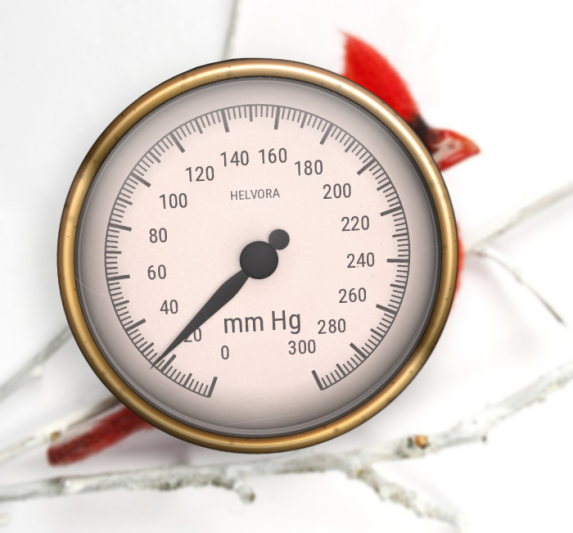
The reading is 24 mmHg
